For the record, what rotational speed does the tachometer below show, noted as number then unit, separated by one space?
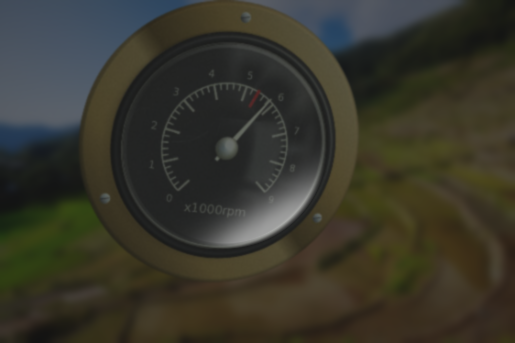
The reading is 5800 rpm
